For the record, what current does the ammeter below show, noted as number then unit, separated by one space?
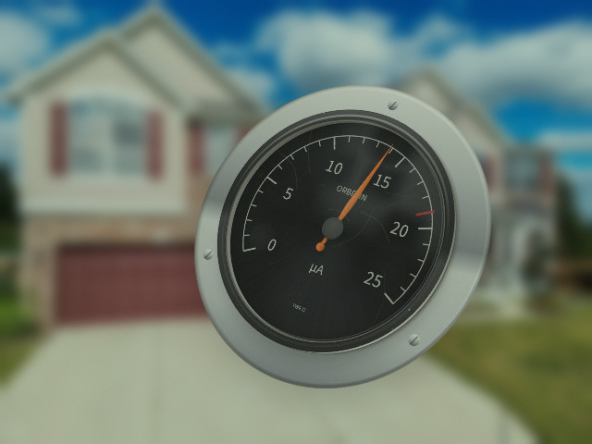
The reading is 14 µA
